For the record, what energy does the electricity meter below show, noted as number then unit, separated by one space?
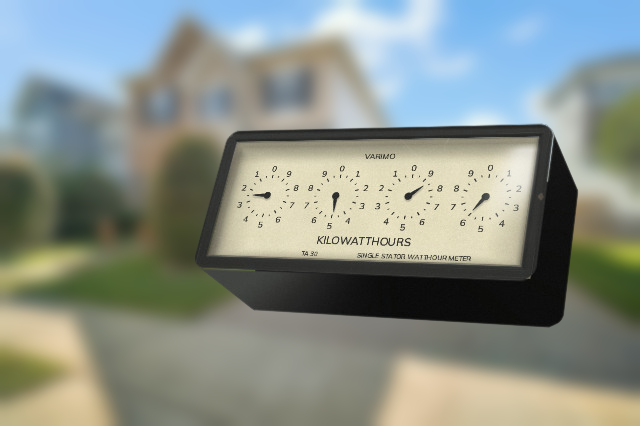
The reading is 2486 kWh
